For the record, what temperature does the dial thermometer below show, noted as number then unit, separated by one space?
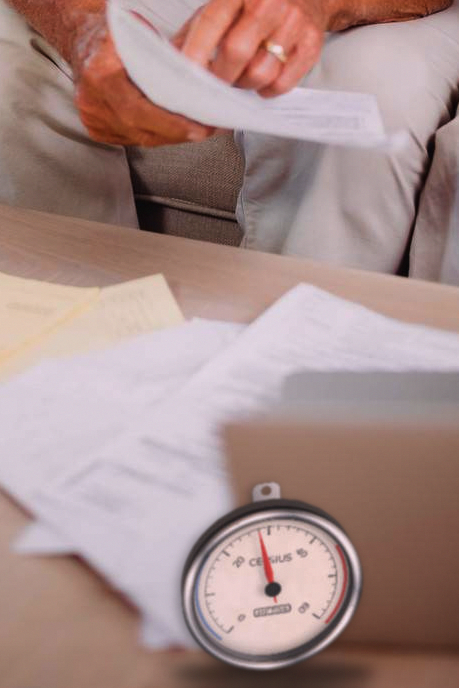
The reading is 28 °C
